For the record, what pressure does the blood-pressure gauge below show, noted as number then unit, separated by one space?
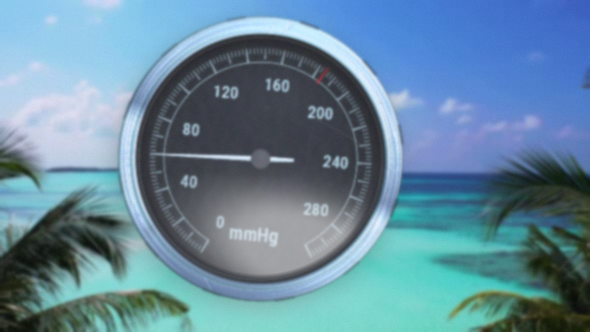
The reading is 60 mmHg
